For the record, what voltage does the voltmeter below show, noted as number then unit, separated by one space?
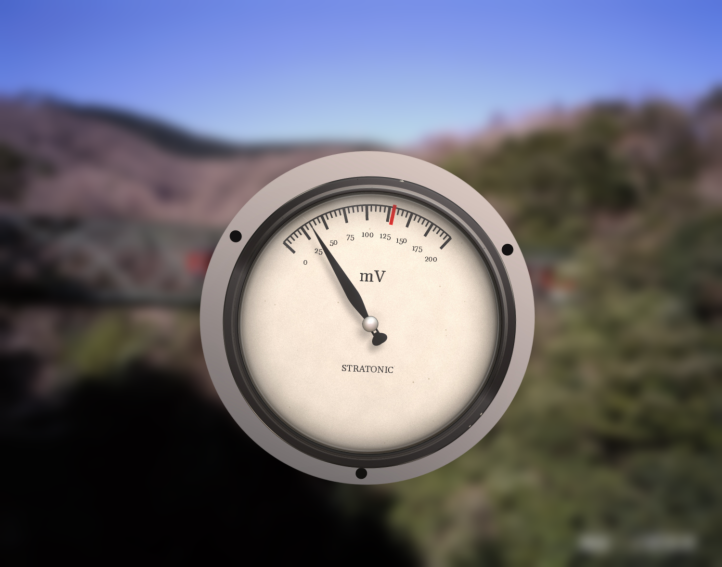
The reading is 35 mV
